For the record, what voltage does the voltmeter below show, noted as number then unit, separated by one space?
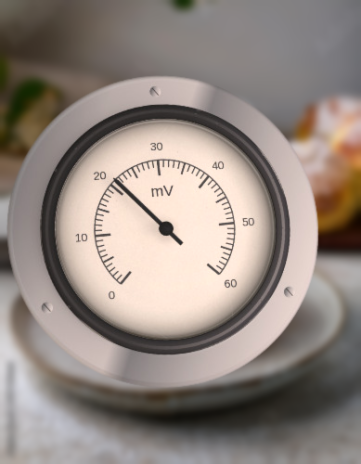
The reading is 21 mV
